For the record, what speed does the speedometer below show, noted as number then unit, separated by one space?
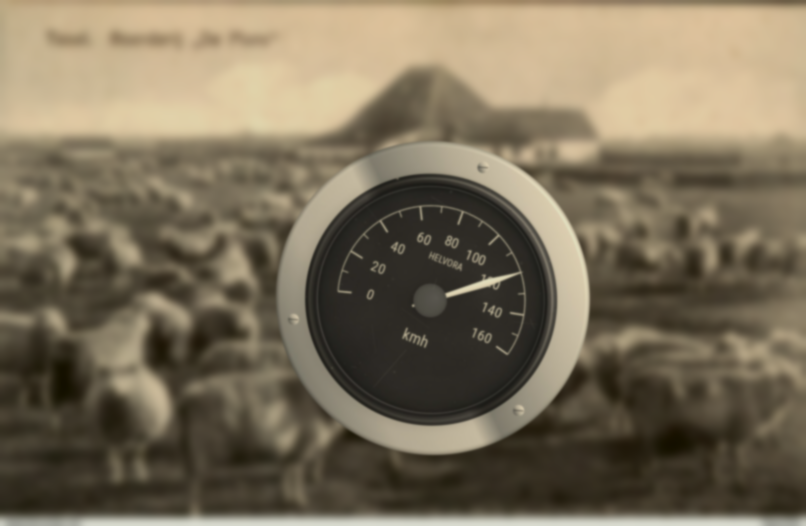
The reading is 120 km/h
